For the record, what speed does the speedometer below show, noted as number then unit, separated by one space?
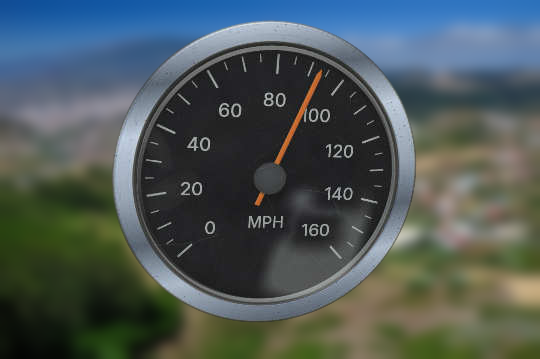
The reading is 92.5 mph
